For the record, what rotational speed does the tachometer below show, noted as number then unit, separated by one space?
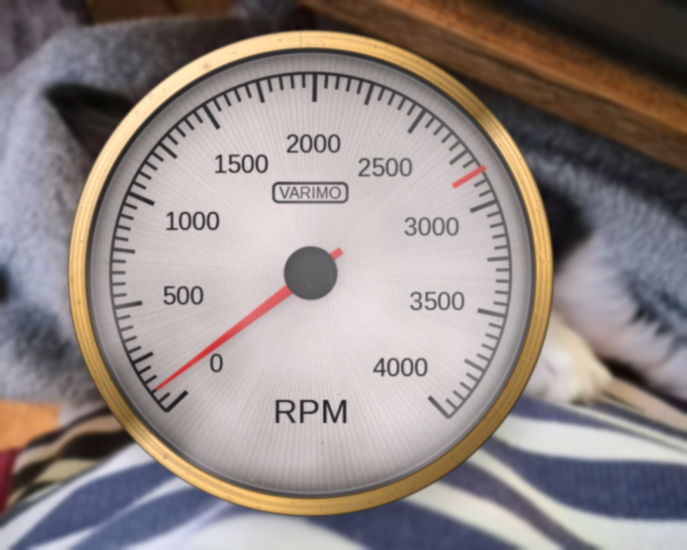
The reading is 100 rpm
